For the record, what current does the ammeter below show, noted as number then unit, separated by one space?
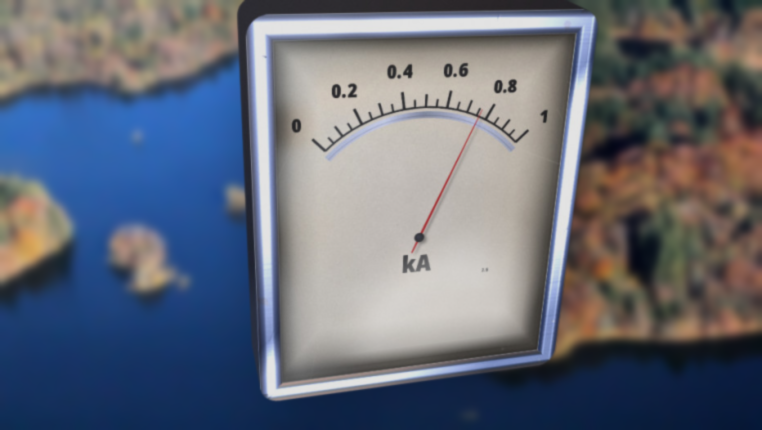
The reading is 0.75 kA
